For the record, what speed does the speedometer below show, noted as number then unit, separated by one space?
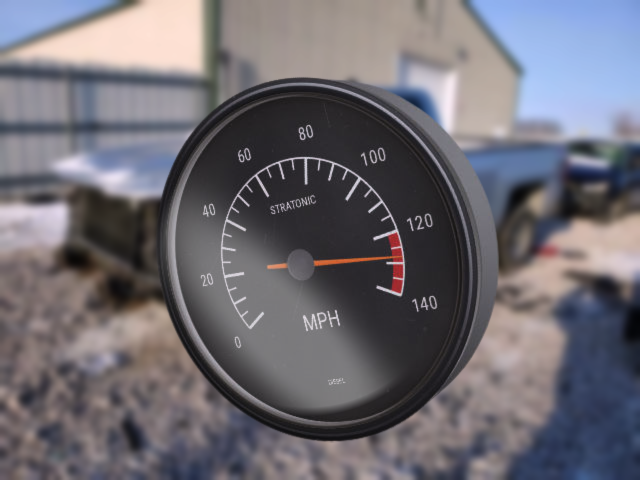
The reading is 127.5 mph
